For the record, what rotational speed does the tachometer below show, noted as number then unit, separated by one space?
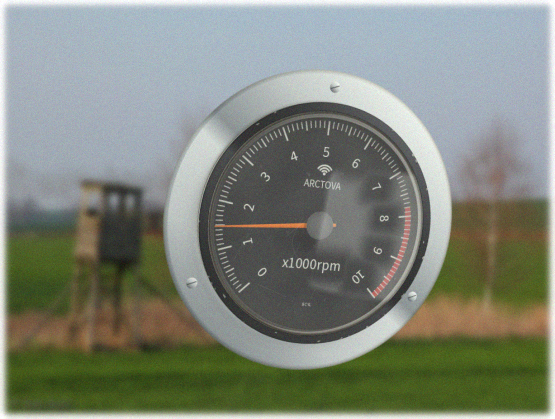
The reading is 1500 rpm
